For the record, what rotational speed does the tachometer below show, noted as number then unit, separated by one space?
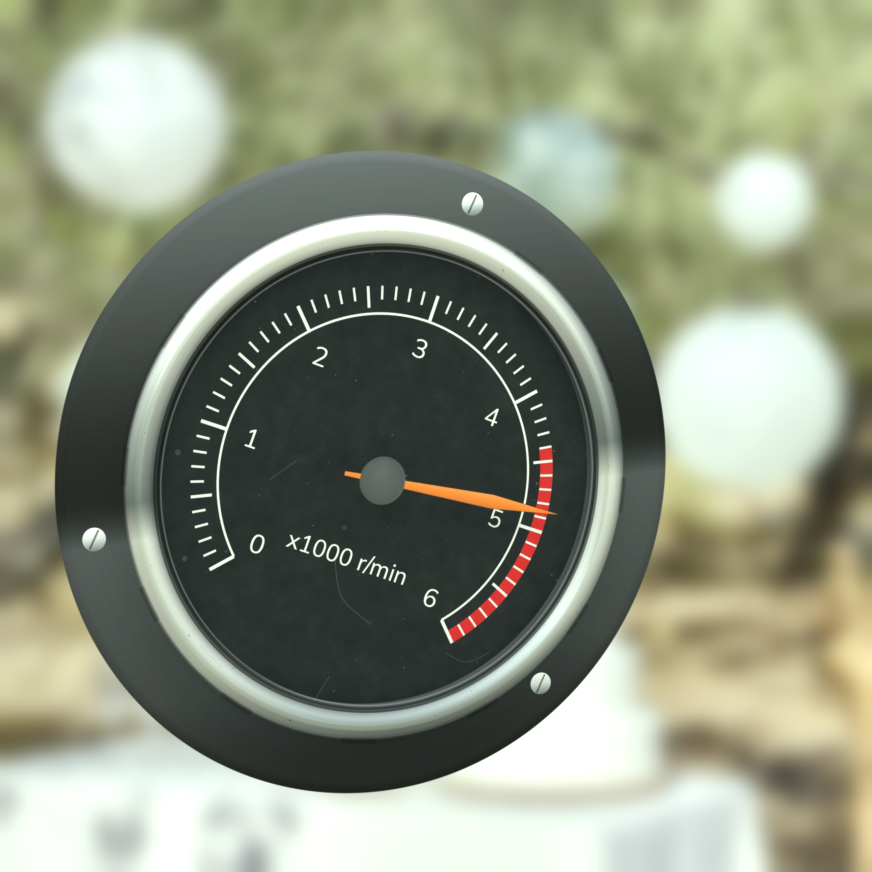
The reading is 4850 rpm
